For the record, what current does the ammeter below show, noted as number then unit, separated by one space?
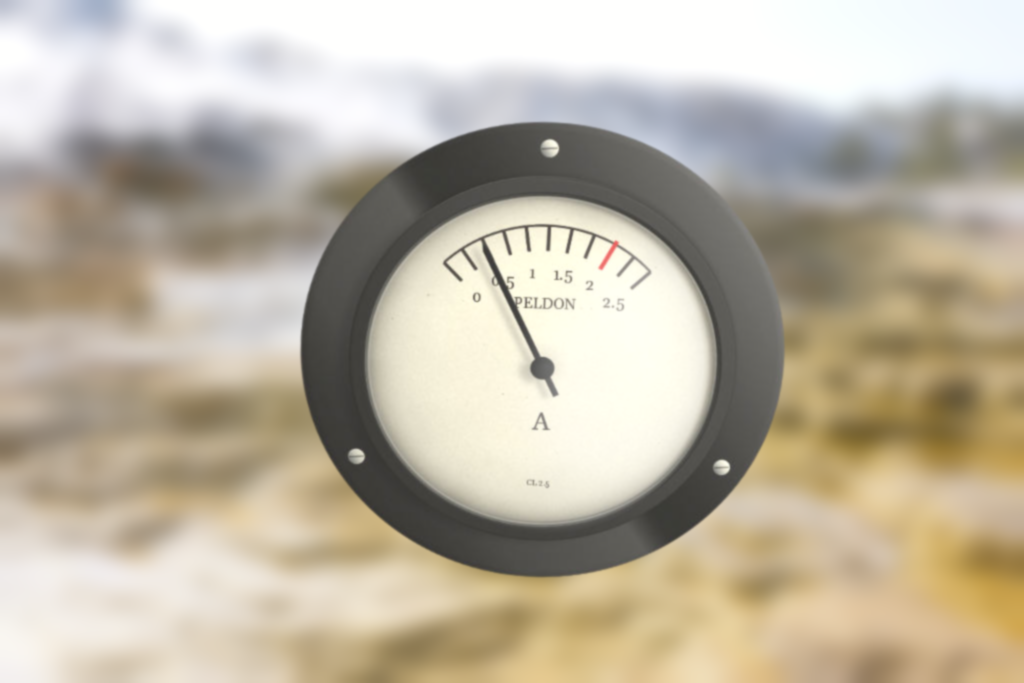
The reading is 0.5 A
